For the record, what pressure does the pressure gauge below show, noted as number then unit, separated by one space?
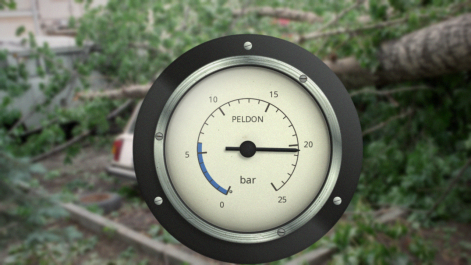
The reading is 20.5 bar
